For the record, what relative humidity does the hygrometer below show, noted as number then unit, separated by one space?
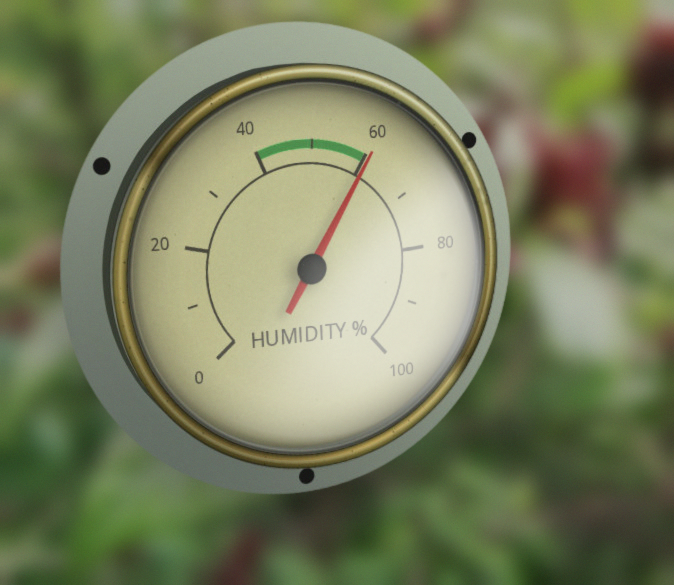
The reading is 60 %
